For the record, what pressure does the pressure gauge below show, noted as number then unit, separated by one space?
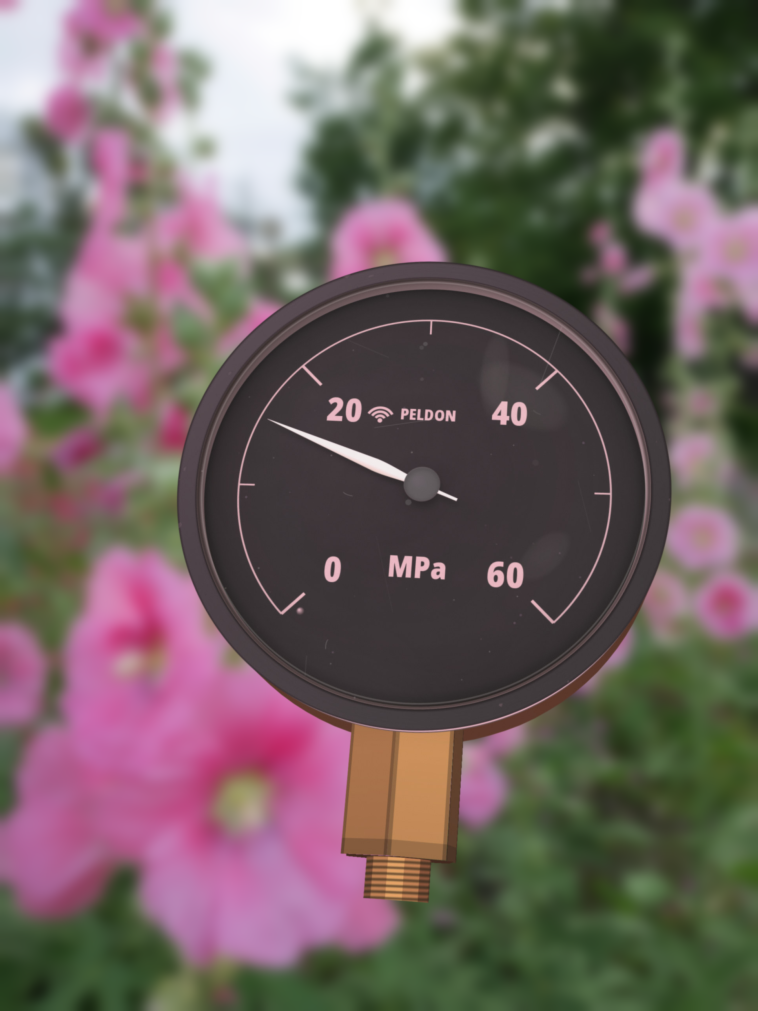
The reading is 15 MPa
